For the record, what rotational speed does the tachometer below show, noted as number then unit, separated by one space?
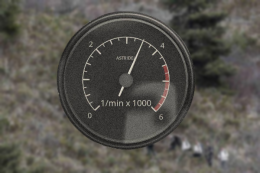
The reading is 3500 rpm
